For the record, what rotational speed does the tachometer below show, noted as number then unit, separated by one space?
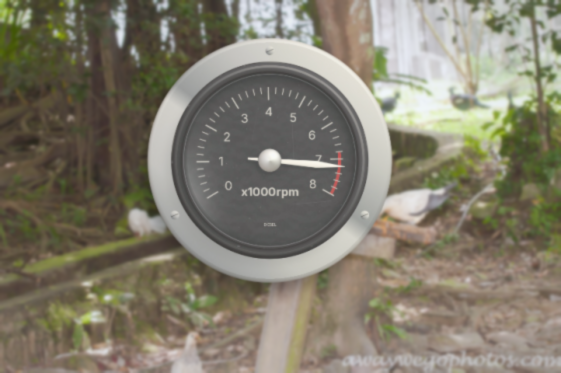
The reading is 7200 rpm
